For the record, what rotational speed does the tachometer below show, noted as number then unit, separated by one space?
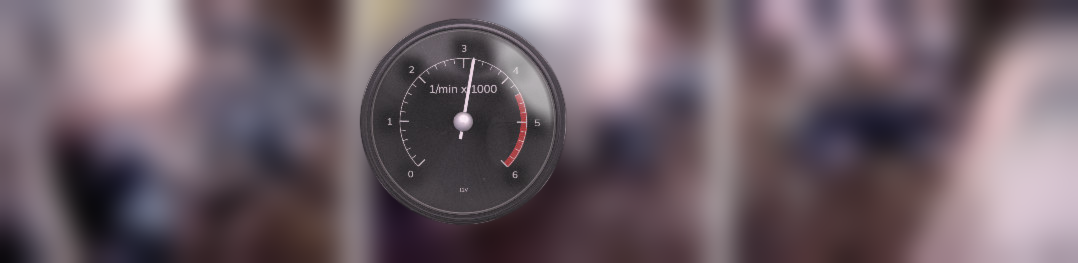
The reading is 3200 rpm
